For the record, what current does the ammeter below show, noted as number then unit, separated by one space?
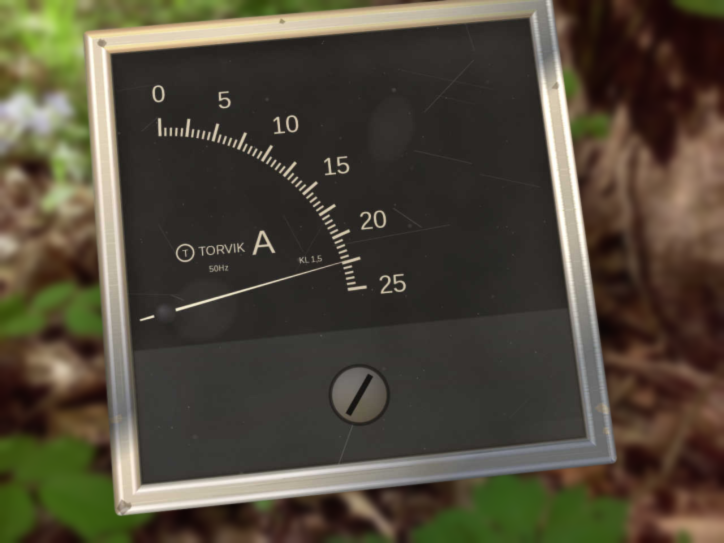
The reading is 22.5 A
